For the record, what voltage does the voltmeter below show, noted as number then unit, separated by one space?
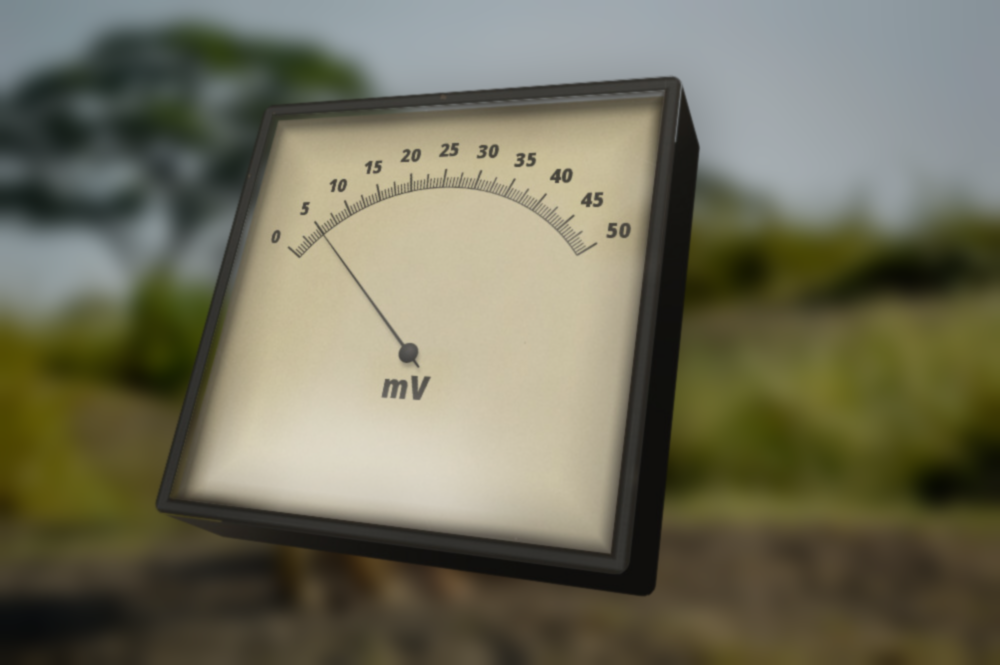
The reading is 5 mV
